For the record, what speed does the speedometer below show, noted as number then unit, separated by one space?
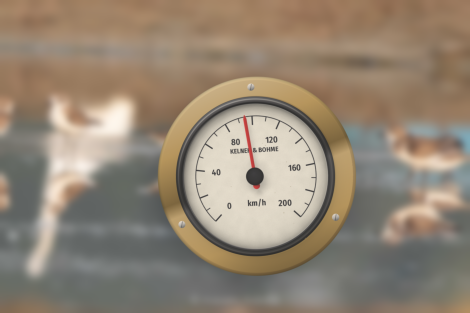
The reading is 95 km/h
